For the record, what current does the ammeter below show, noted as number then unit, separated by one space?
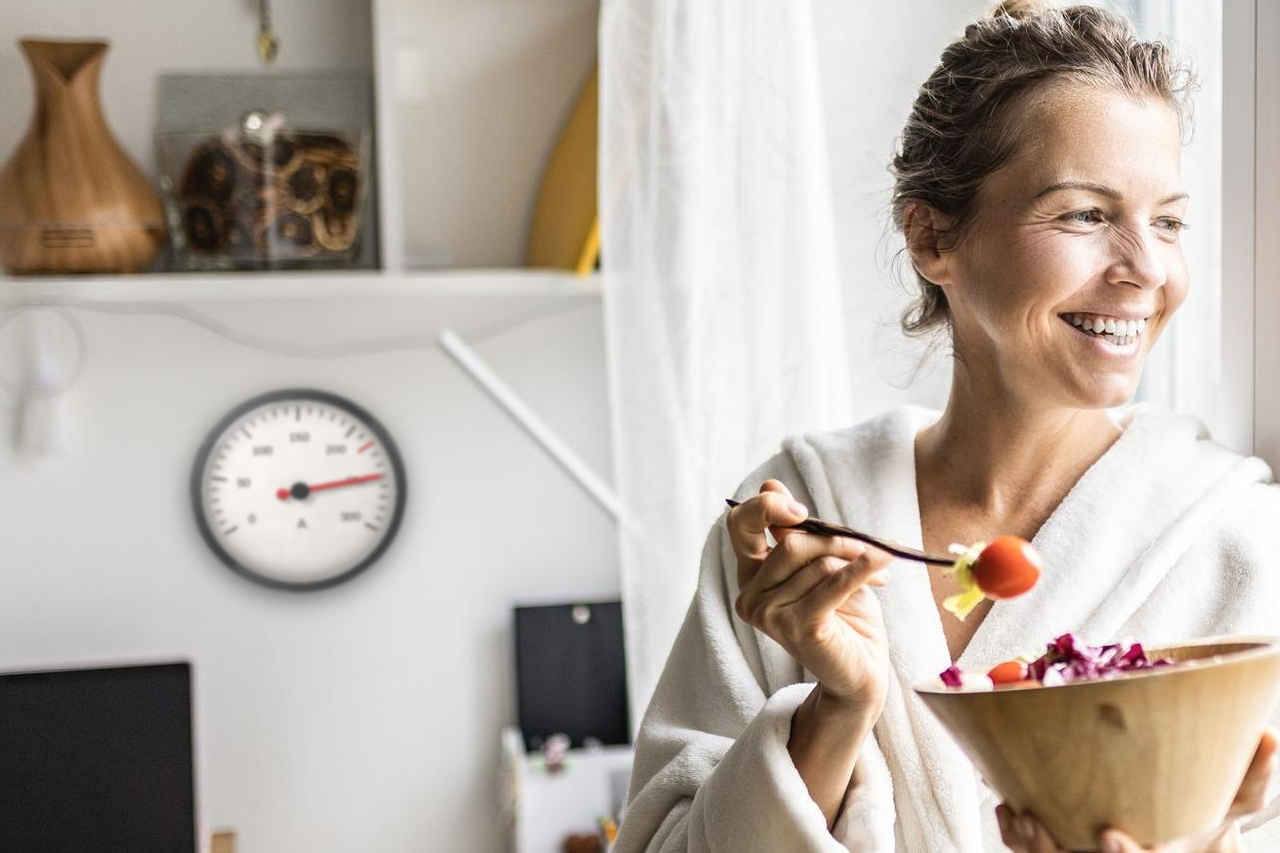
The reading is 250 A
